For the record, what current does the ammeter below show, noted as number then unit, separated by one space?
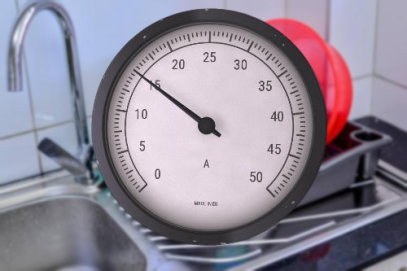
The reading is 15 A
